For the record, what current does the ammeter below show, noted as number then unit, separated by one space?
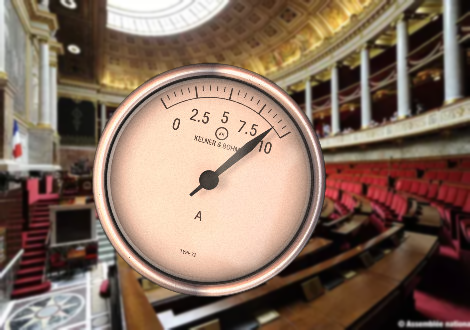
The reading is 9 A
